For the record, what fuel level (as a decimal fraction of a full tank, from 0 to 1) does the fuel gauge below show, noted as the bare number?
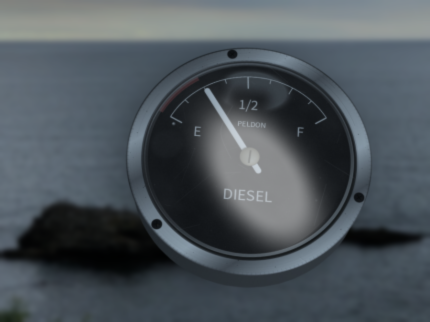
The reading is 0.25
